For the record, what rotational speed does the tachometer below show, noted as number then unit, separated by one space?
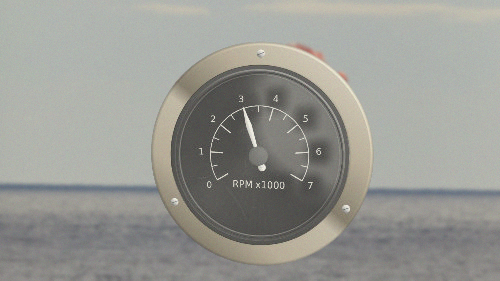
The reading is 3000 rpm
